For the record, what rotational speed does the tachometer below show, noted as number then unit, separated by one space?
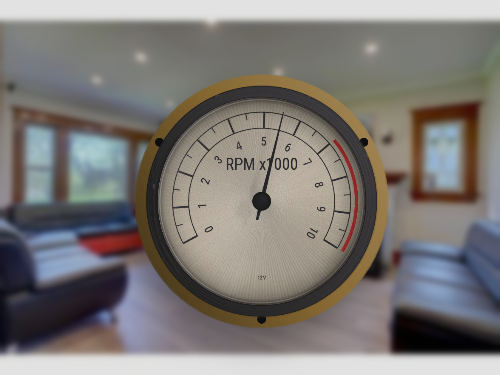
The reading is 5500 rpm
